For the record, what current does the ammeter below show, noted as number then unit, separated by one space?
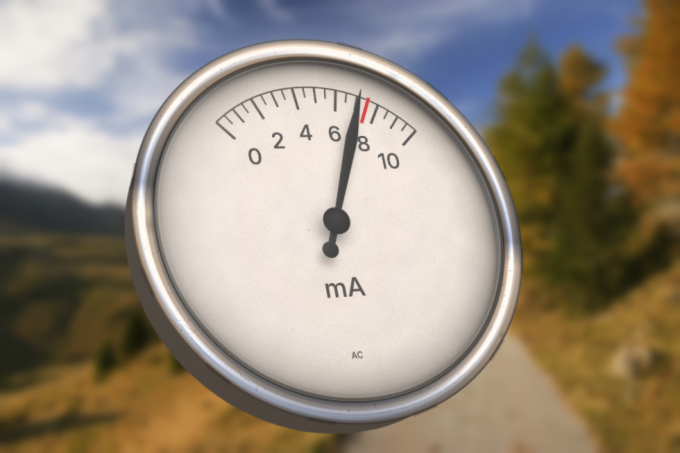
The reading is 7 mA
